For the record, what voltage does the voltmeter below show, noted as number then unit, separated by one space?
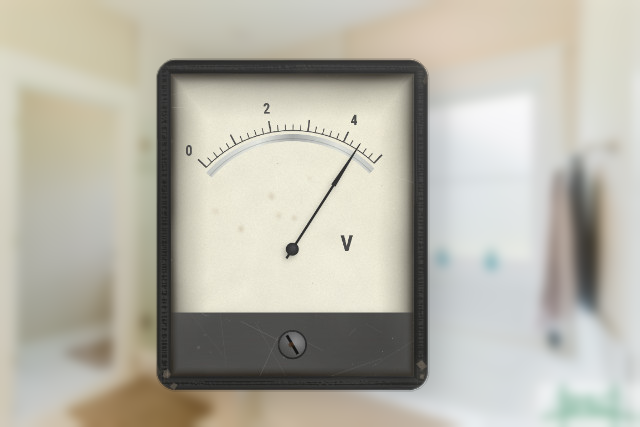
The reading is 4.4 V
